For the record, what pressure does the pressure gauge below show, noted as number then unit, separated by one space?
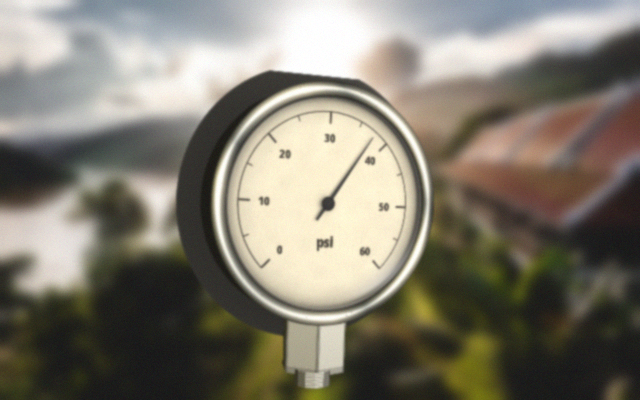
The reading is 37.5 psi
